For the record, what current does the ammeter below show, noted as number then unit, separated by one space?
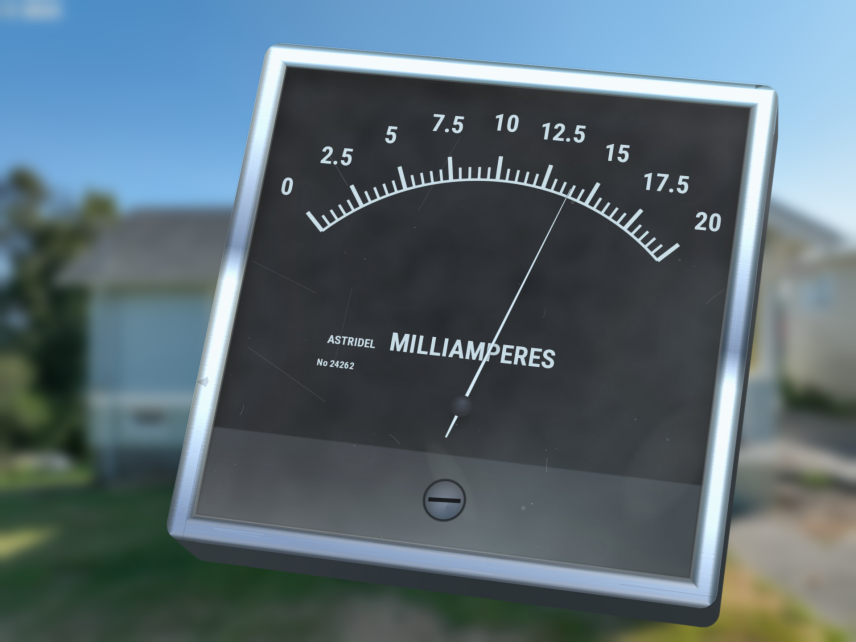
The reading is 14 mA
